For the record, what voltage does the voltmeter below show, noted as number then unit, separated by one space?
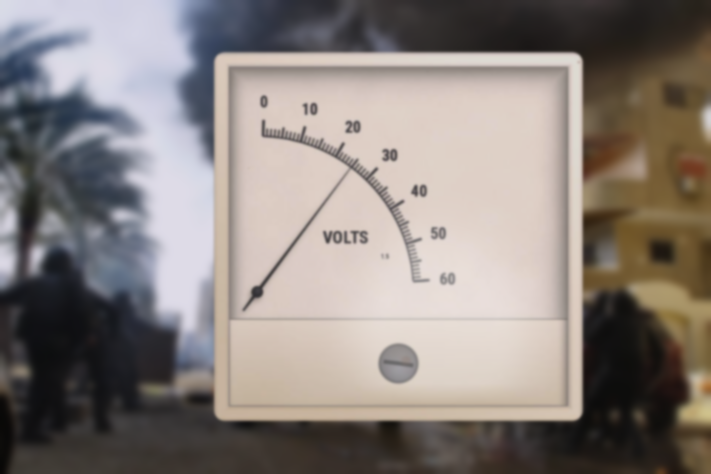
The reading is 25 V
